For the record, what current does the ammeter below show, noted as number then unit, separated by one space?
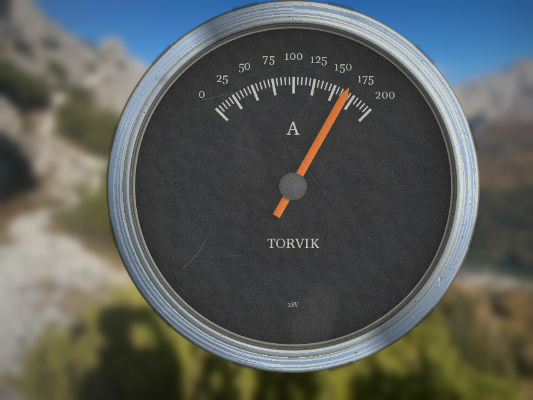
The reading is 165 A
